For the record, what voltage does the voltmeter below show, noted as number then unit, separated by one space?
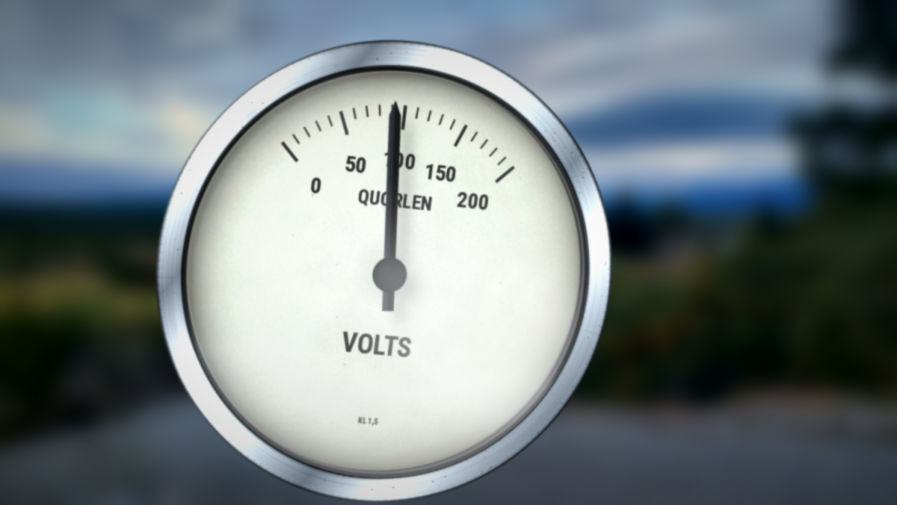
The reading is 90 V
